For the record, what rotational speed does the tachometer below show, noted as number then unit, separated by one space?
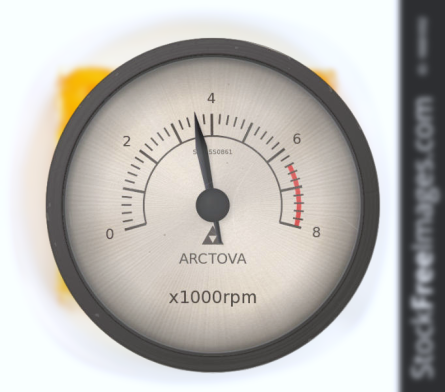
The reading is 3600 rpm
